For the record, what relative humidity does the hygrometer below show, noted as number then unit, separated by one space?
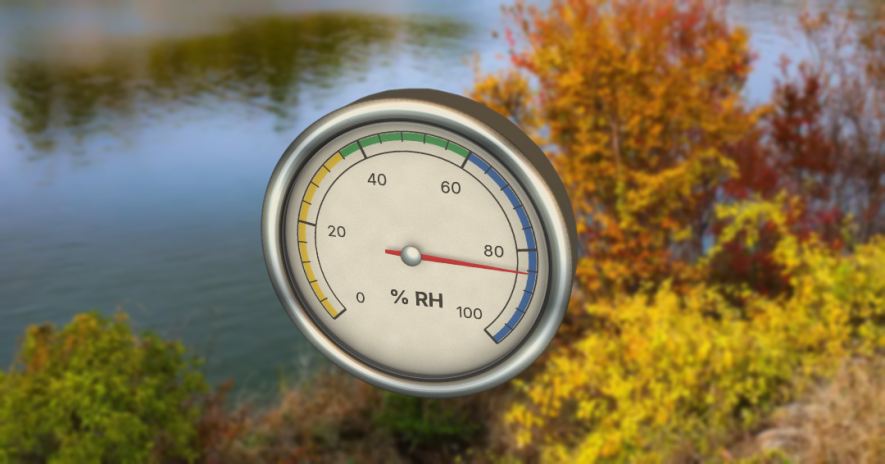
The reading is 84 %
